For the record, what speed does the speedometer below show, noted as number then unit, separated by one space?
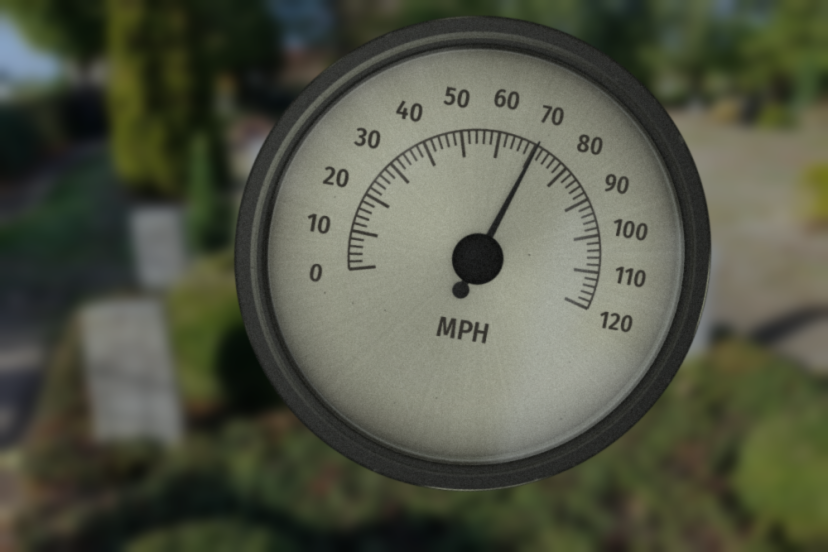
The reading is 70 mph
